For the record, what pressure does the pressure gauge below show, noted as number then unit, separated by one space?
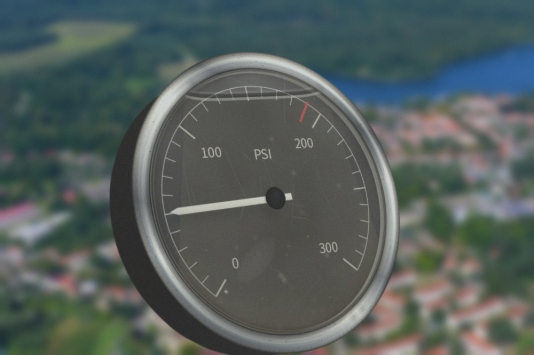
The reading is 50 psi
